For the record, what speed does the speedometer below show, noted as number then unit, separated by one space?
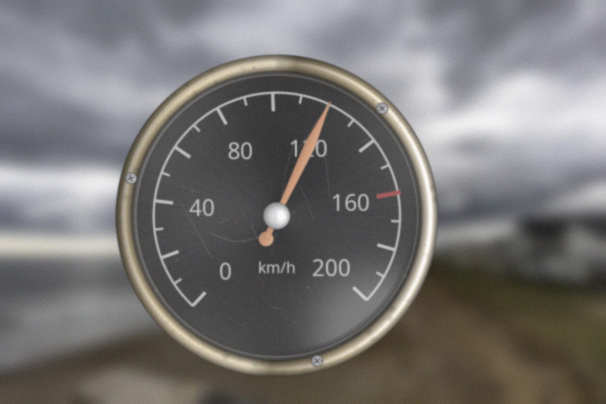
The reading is 120 km/h
